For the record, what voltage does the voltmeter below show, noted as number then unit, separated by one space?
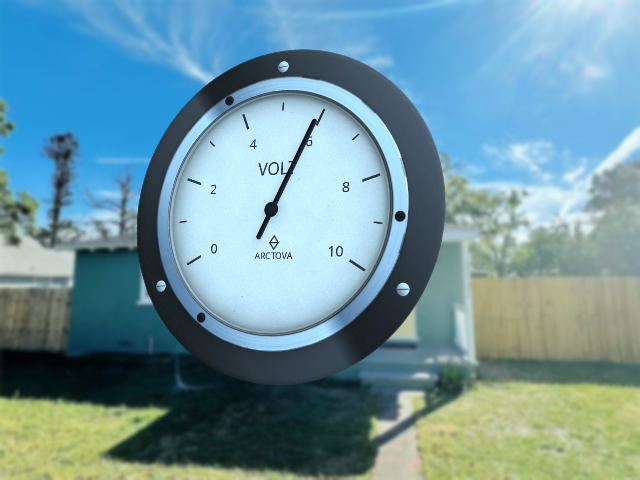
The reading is 6 V
